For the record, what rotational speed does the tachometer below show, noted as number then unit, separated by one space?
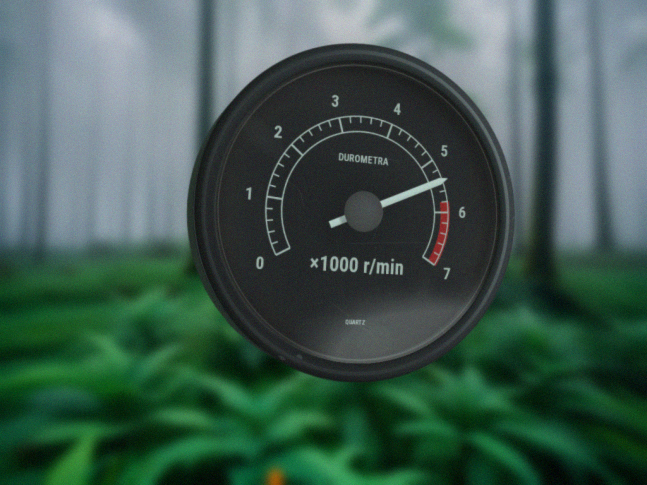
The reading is 5400 rpm
